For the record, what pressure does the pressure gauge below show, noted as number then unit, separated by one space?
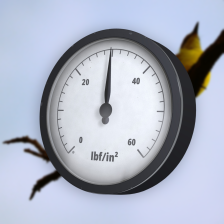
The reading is 30 psi
